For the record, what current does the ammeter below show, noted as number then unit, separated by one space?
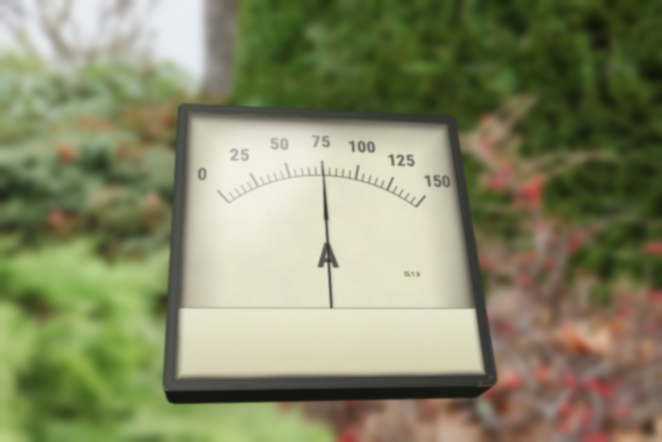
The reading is 75 A
